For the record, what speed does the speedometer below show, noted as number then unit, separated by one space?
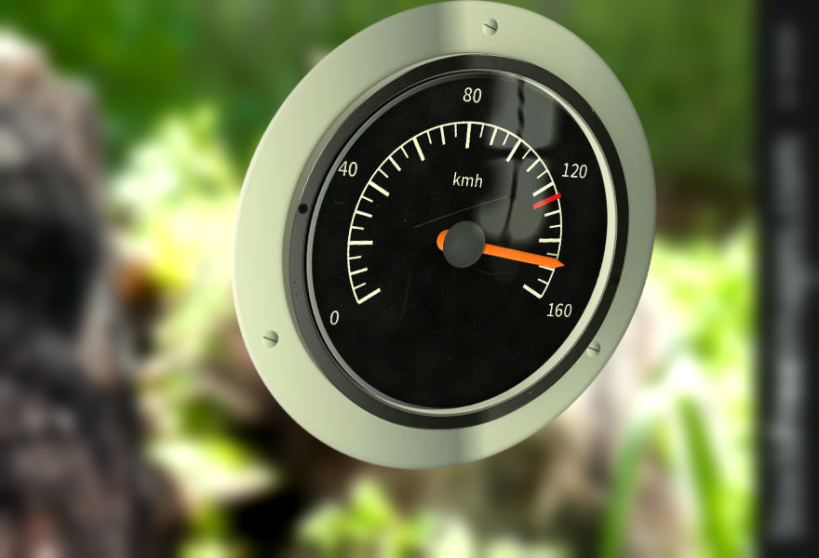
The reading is 147.5 km/h
